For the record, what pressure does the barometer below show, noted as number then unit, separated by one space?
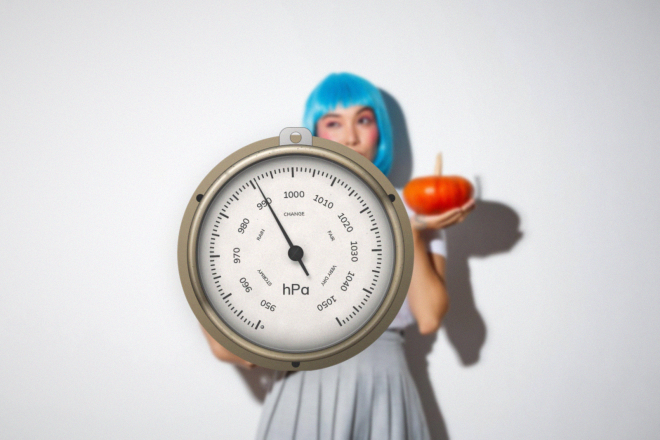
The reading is 991 hPa
